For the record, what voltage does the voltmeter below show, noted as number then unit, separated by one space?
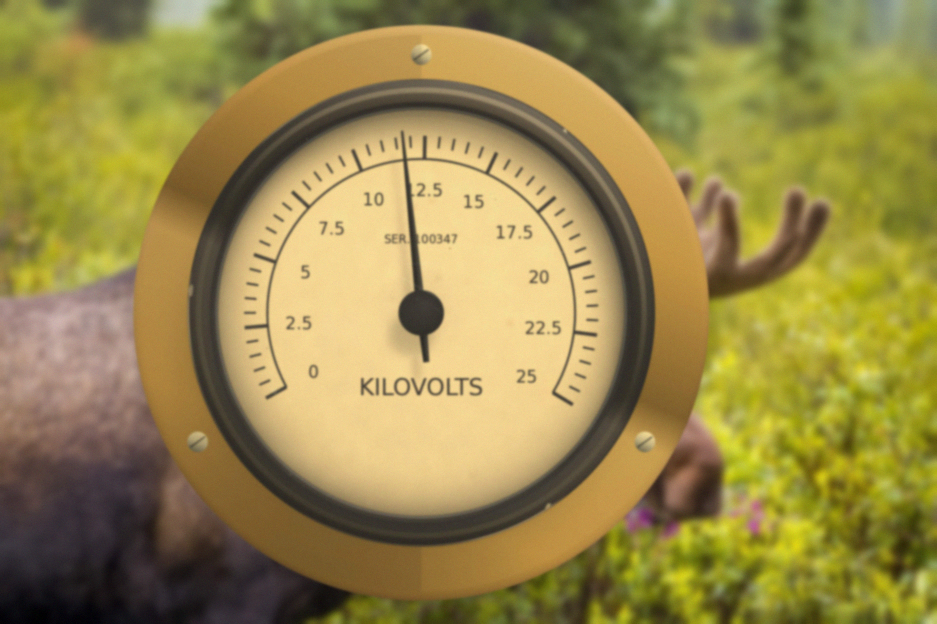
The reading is 11.75 kV
